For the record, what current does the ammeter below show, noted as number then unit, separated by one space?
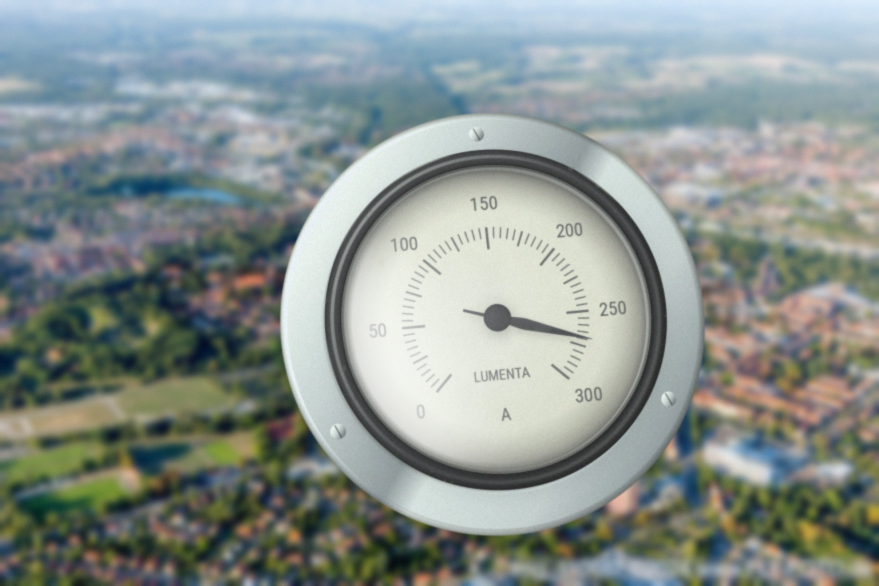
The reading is 270 A
